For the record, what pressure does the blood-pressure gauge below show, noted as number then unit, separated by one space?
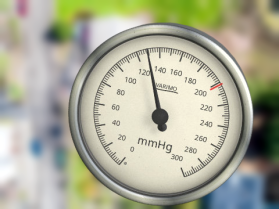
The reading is 130 mmHg
